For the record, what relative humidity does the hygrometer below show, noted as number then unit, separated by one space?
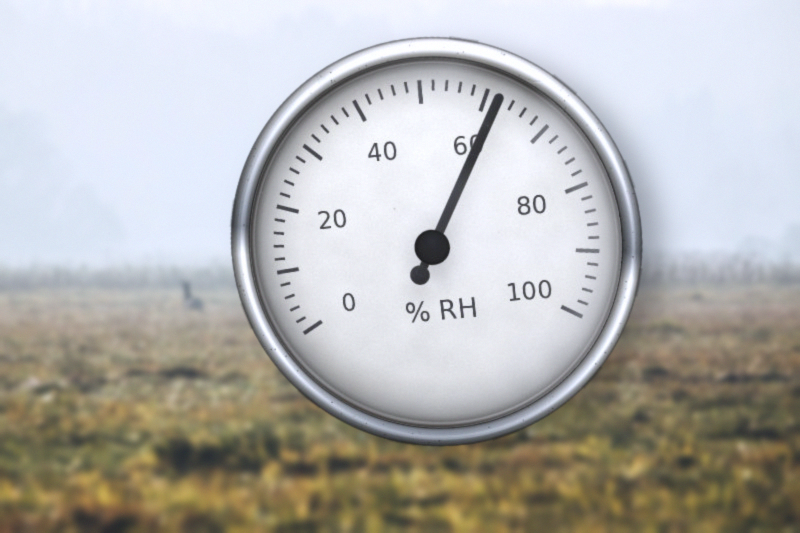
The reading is 62 %
